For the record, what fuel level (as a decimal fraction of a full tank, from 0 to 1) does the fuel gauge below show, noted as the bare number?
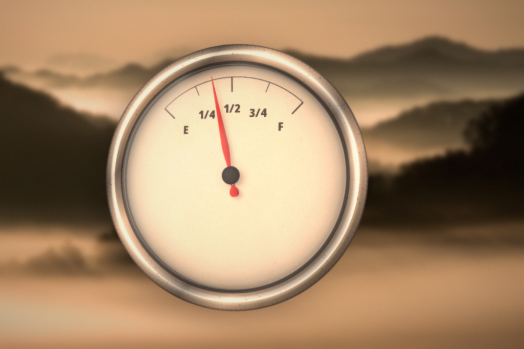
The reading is 0.375
